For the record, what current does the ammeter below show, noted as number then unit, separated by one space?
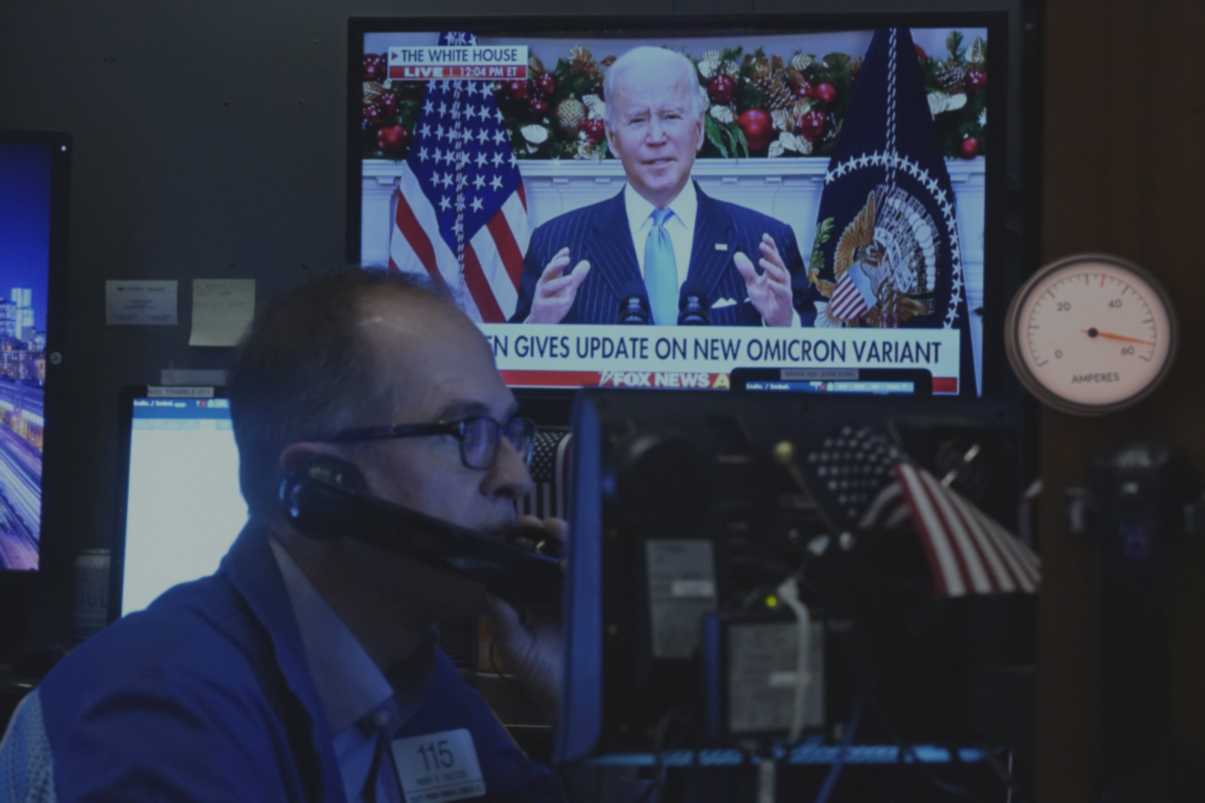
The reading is 56 A
